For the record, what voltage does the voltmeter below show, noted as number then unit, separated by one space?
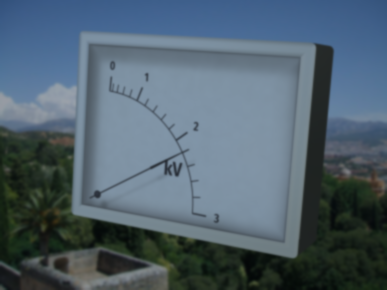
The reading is 2.2 kV
